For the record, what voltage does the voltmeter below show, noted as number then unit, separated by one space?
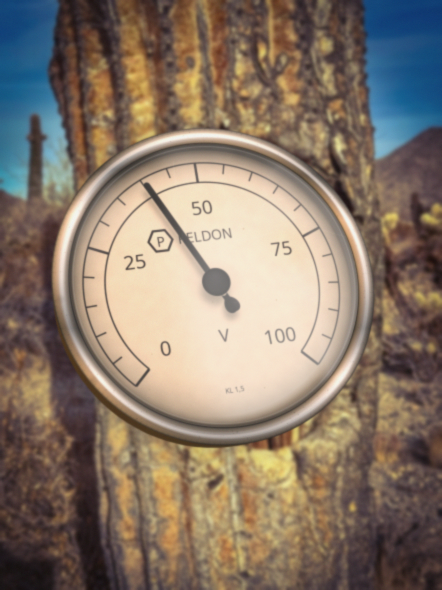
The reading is 40 V
